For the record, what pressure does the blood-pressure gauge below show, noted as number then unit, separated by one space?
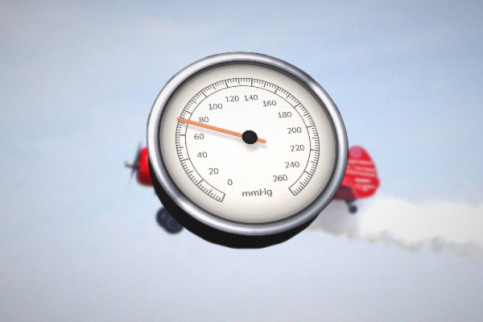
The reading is 70 mmHg
